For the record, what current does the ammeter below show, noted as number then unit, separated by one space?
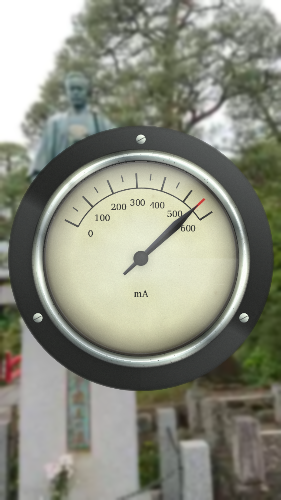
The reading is 550 mA
